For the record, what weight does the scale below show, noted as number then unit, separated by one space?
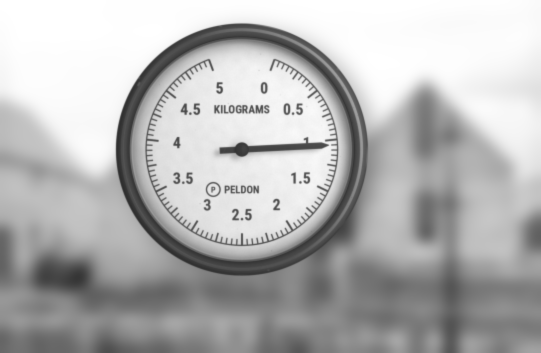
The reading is 1.05 kg
